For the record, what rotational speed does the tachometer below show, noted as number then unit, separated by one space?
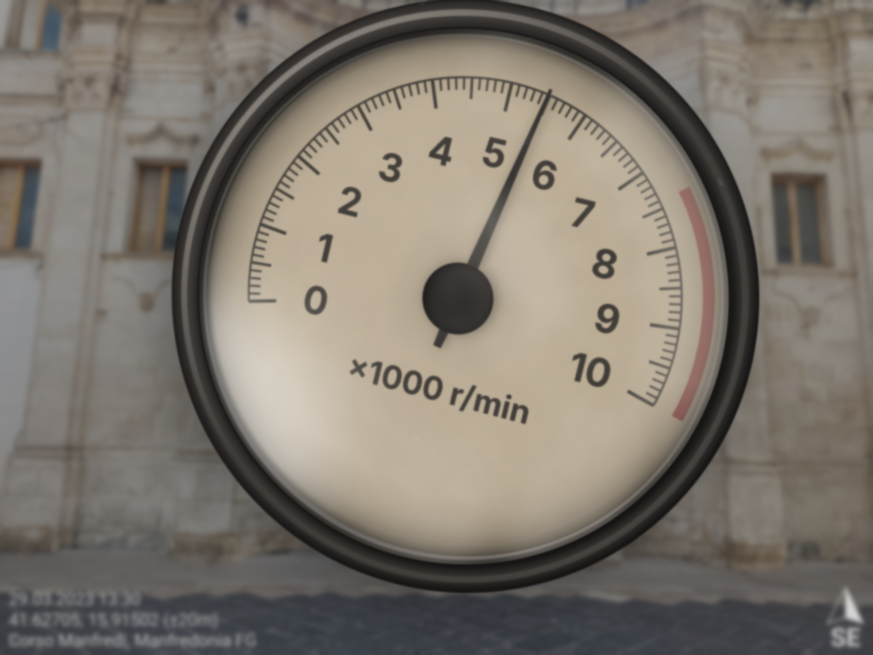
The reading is 5500 rpm
